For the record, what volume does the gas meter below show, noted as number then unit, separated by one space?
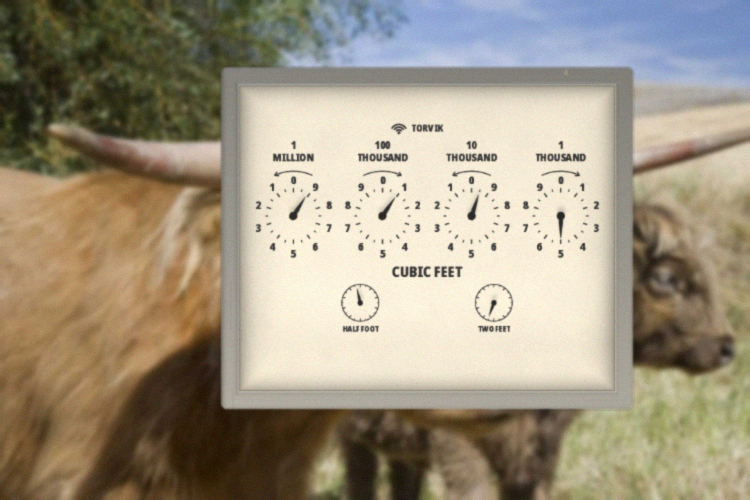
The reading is 909500 ft³
